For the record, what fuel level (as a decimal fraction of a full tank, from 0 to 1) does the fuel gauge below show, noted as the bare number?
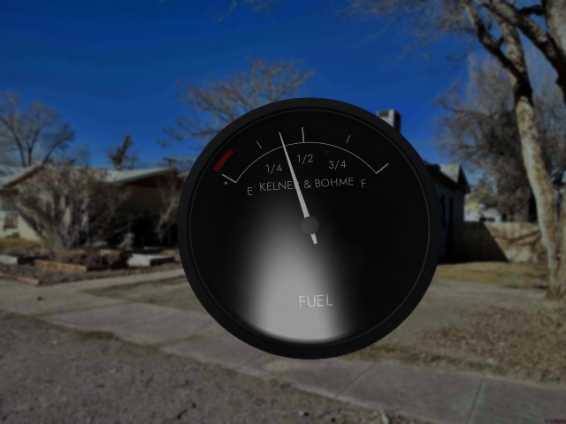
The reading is 0.375
